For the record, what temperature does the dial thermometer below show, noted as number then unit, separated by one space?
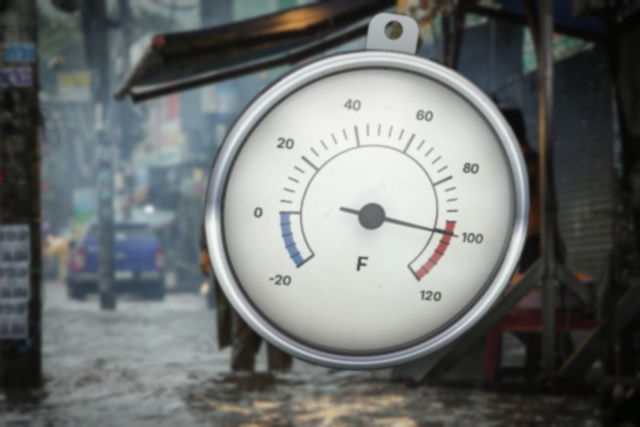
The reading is 100 °F
